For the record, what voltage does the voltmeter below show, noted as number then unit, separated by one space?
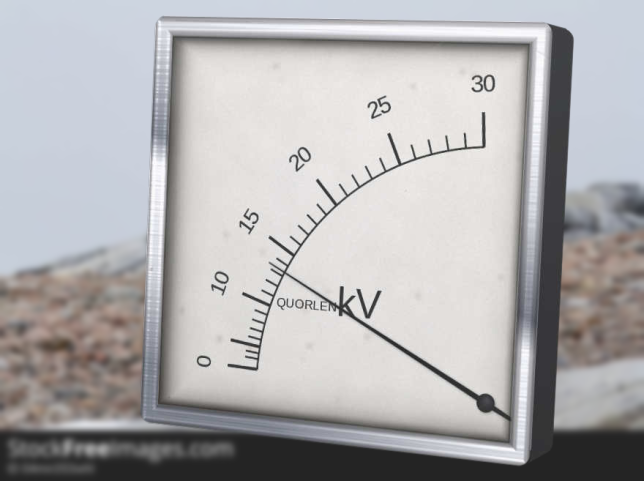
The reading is 13.5 kV
